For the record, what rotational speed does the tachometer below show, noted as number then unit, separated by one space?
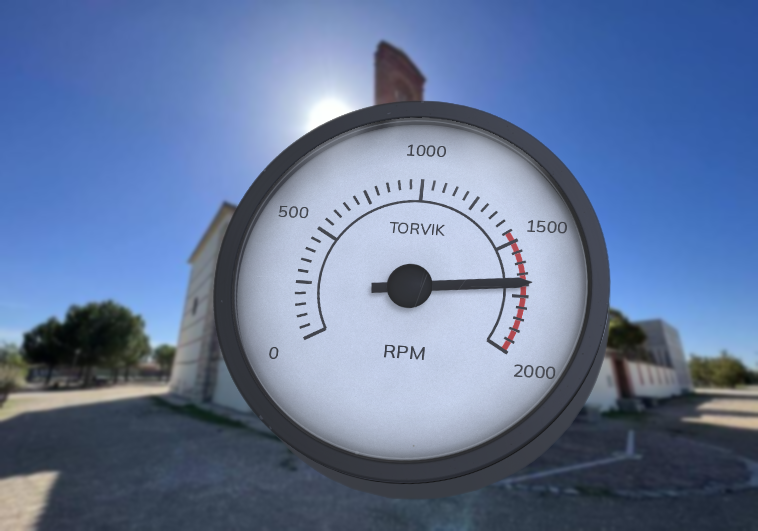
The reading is 1700 rpm
